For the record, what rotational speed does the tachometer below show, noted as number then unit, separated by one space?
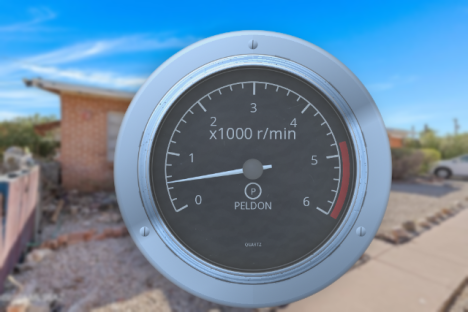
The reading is 500 rpm
